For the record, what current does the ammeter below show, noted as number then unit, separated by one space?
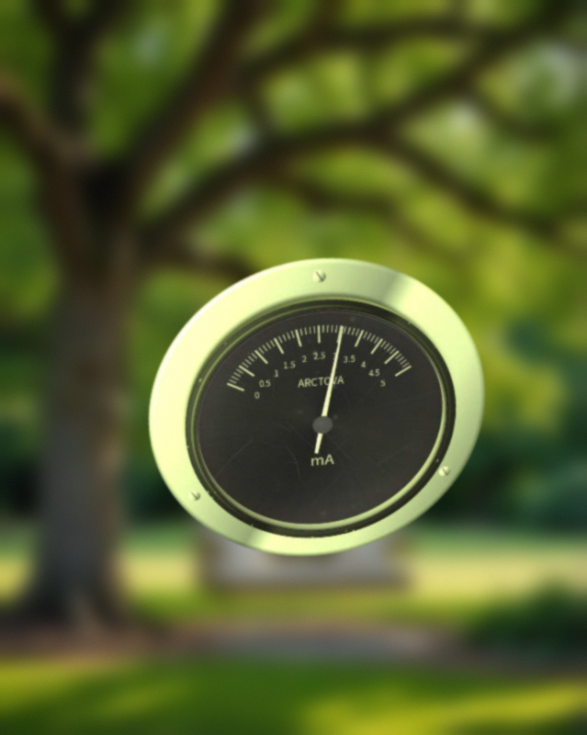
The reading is 3 mA
